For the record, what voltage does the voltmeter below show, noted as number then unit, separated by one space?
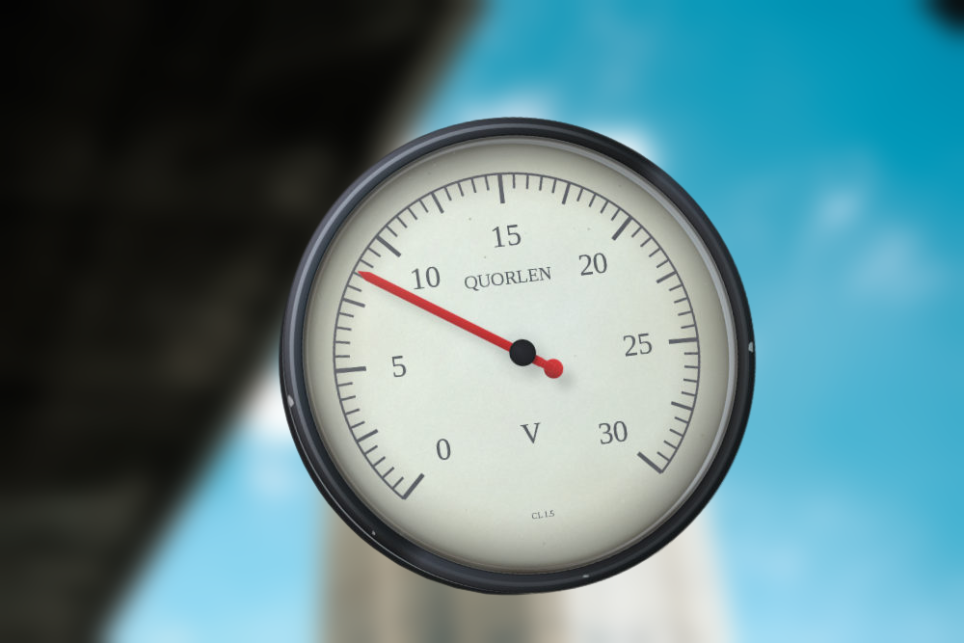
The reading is 8.5 V
